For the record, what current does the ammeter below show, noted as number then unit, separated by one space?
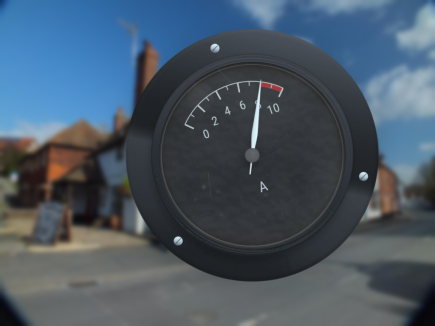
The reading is 8 A
